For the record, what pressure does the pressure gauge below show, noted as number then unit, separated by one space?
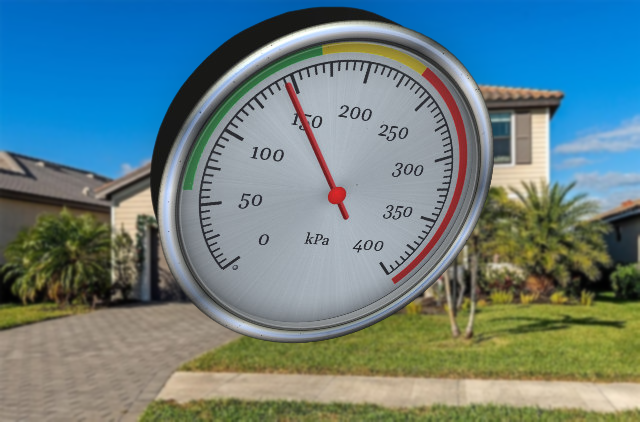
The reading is 145 kPa
